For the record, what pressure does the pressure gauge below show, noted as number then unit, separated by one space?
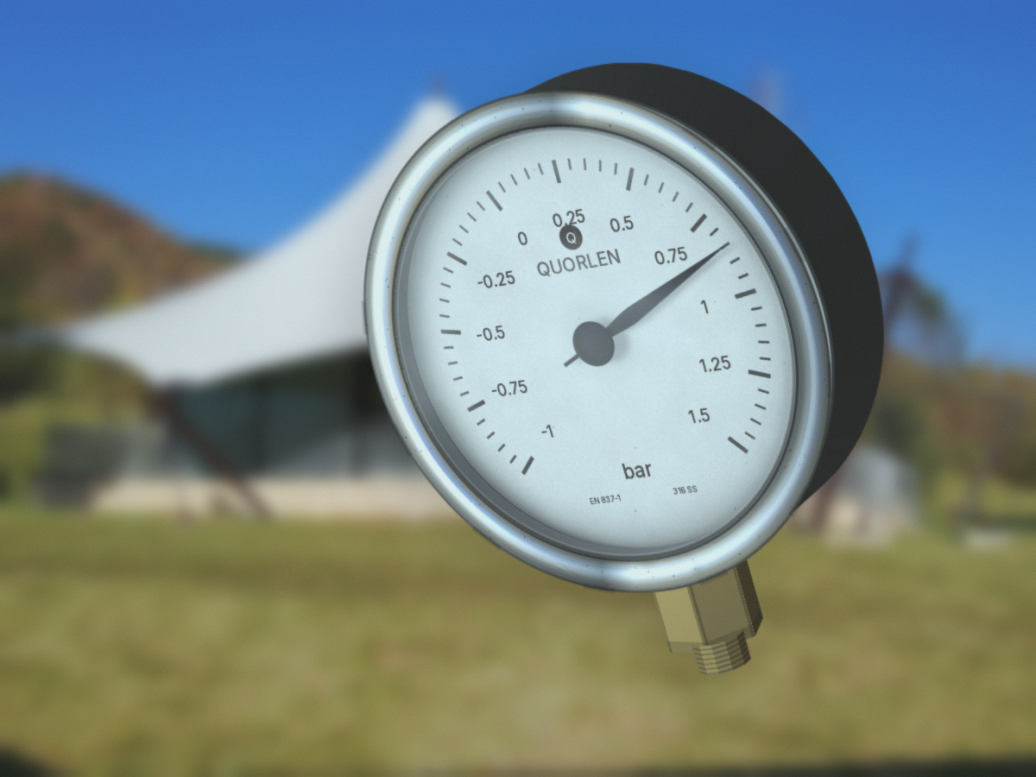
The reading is 0.85 bar
